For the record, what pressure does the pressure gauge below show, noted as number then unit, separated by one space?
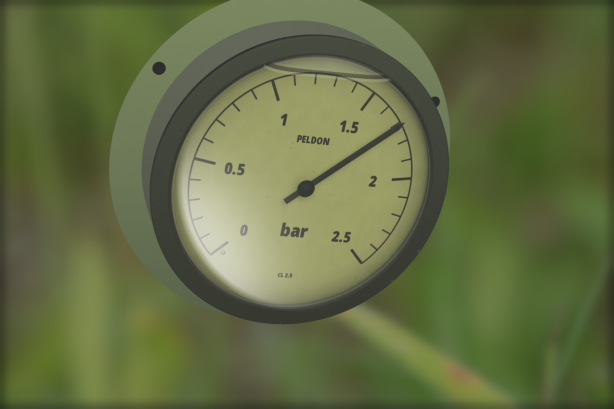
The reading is 1.7 bar
